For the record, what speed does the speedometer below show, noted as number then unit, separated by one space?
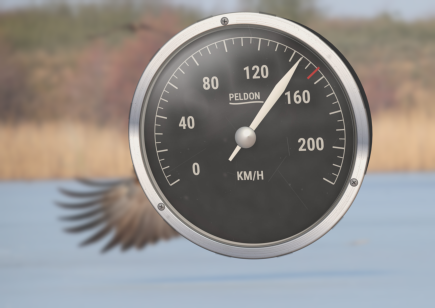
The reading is 145 km/h
